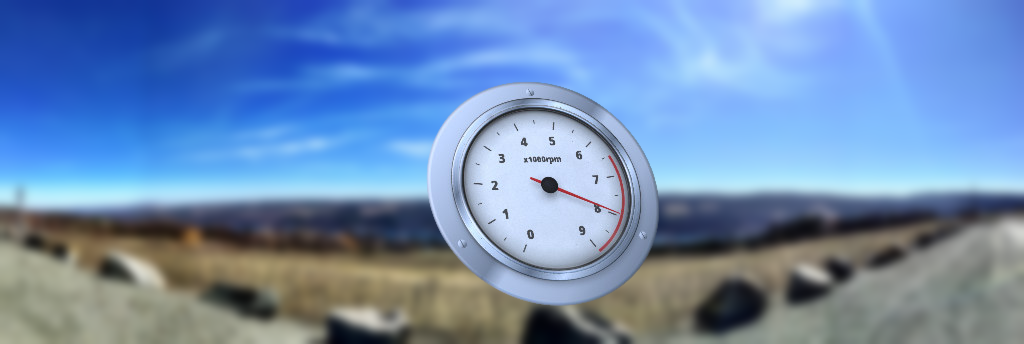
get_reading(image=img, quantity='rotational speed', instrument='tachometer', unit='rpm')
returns 8000 rpm
